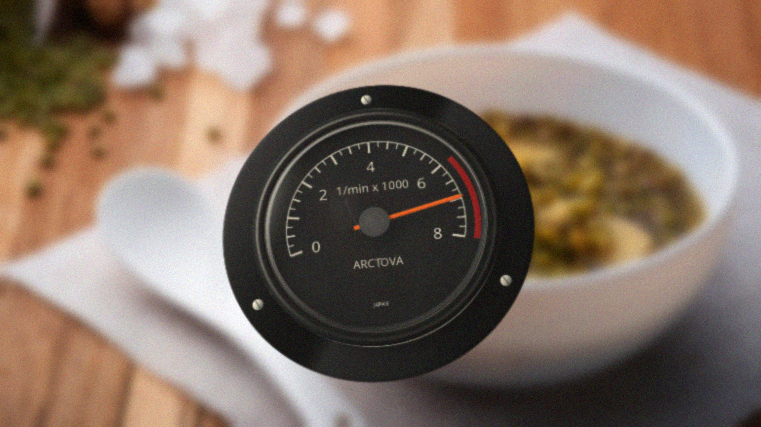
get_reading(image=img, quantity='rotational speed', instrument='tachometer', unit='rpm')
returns 7000 rpm
